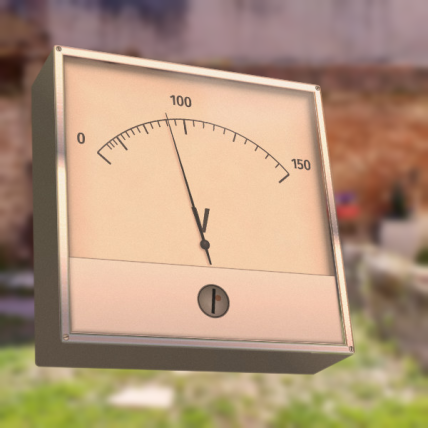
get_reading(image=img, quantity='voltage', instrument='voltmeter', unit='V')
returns 90 V
